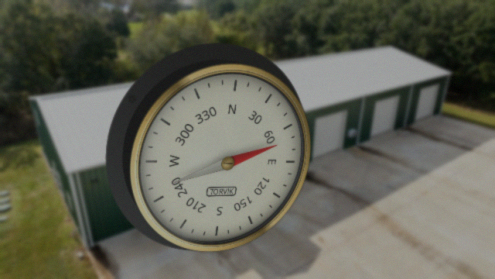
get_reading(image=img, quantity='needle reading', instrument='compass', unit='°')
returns 70 °
